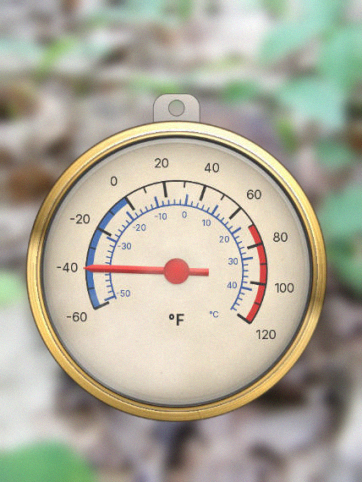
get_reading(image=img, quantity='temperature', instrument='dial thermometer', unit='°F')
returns -40 °F
